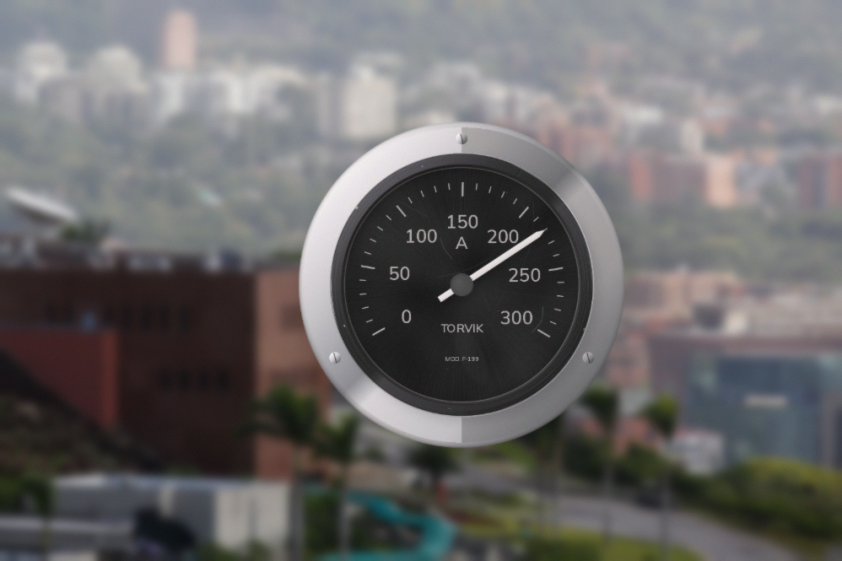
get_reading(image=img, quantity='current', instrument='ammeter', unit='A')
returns 220 A
